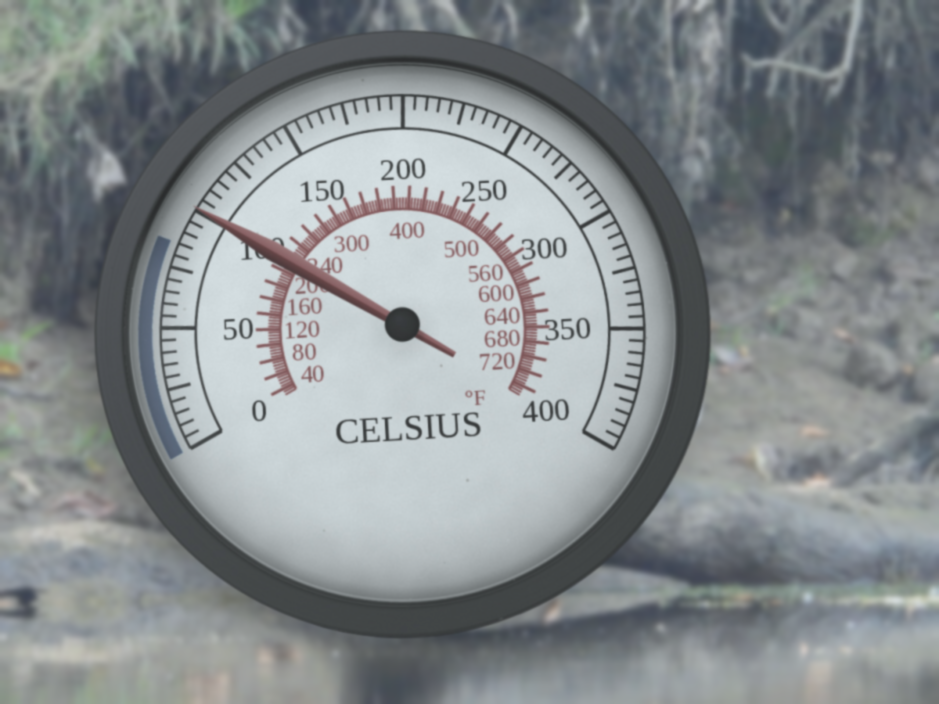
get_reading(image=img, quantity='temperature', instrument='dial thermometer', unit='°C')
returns 100 °C
